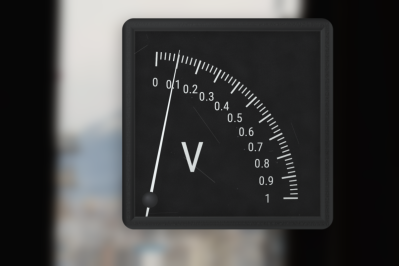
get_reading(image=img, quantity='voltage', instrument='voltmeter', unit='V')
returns 0.1 V
